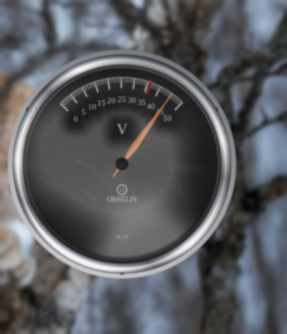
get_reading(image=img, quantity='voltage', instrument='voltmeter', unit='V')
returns 45 V
